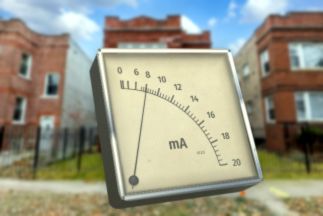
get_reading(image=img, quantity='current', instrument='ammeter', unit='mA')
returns 8 mA
